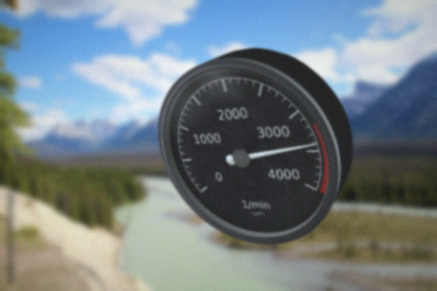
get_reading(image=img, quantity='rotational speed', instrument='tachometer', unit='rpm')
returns 3400 rpm
